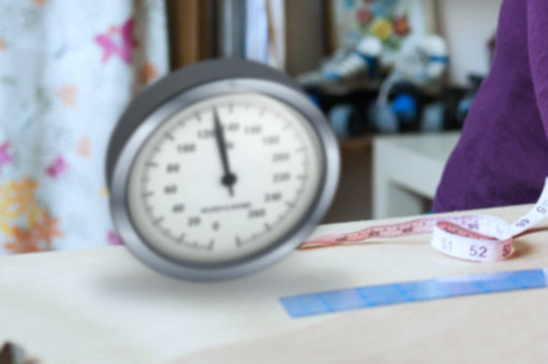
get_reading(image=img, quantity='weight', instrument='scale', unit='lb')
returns 130 lb
